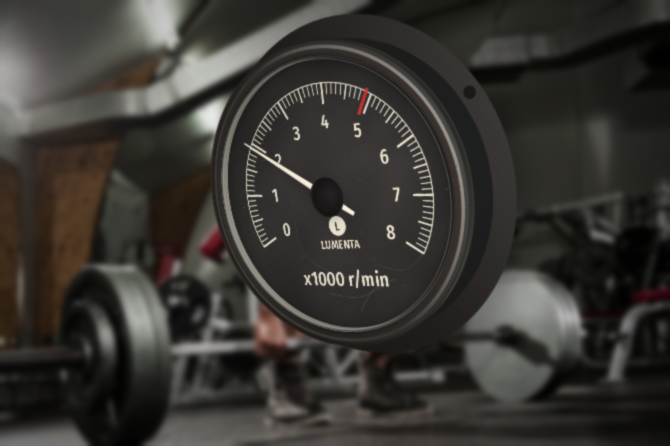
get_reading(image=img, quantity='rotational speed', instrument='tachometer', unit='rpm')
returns 2000 rpm
